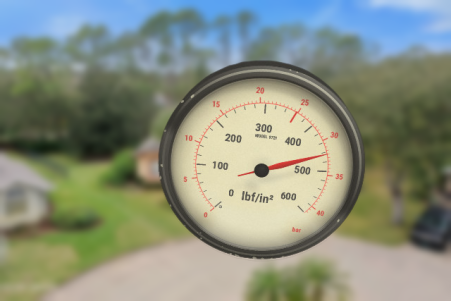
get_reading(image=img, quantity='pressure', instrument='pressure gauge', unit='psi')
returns 460 psi
